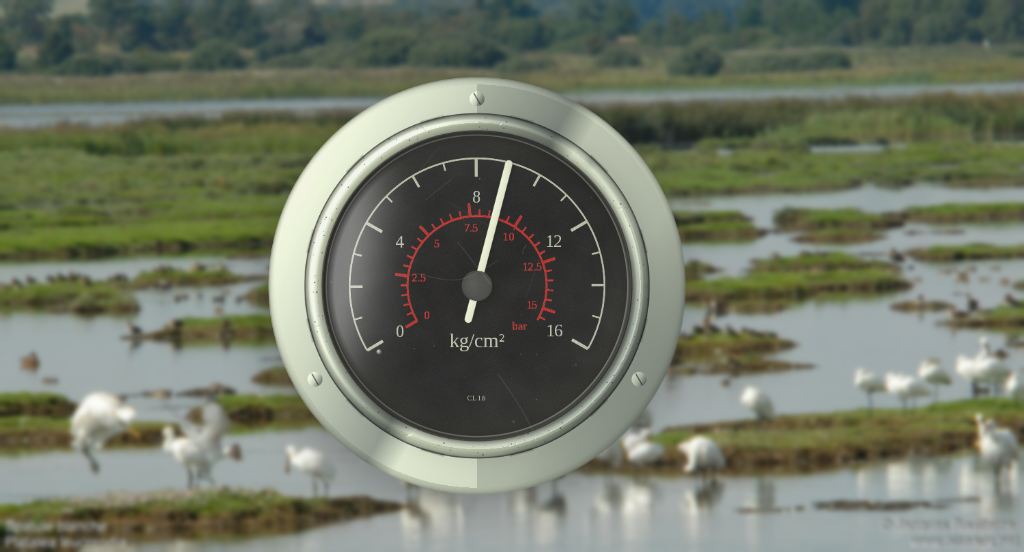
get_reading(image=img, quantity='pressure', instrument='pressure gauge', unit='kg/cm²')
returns 9 kg/cm²
